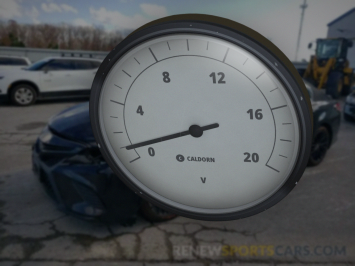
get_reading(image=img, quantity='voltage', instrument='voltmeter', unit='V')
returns 1 V
